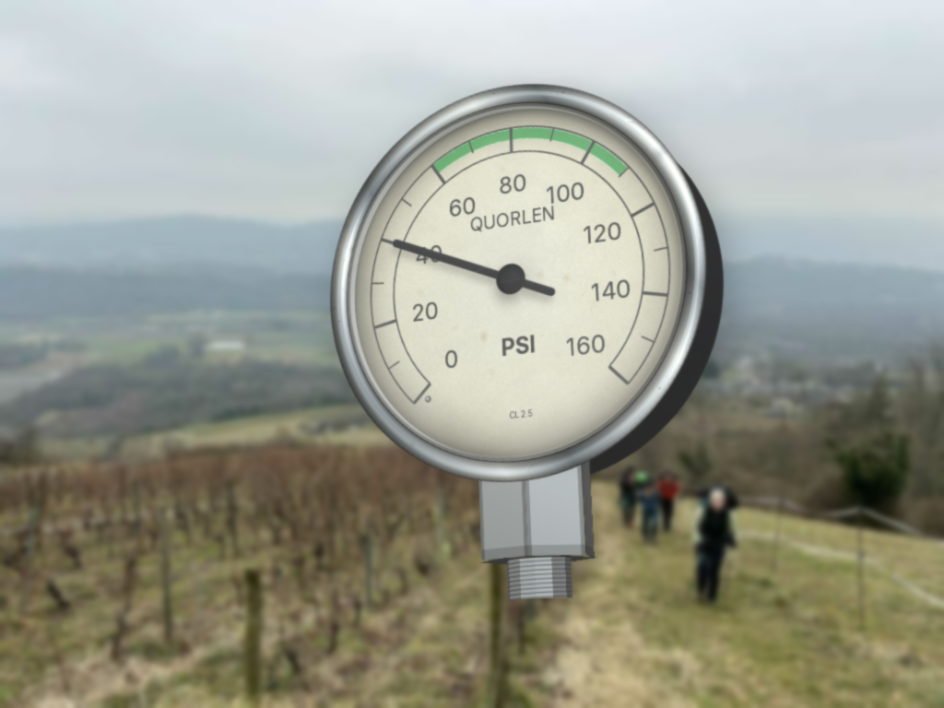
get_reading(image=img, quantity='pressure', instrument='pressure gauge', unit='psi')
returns 40 psi
